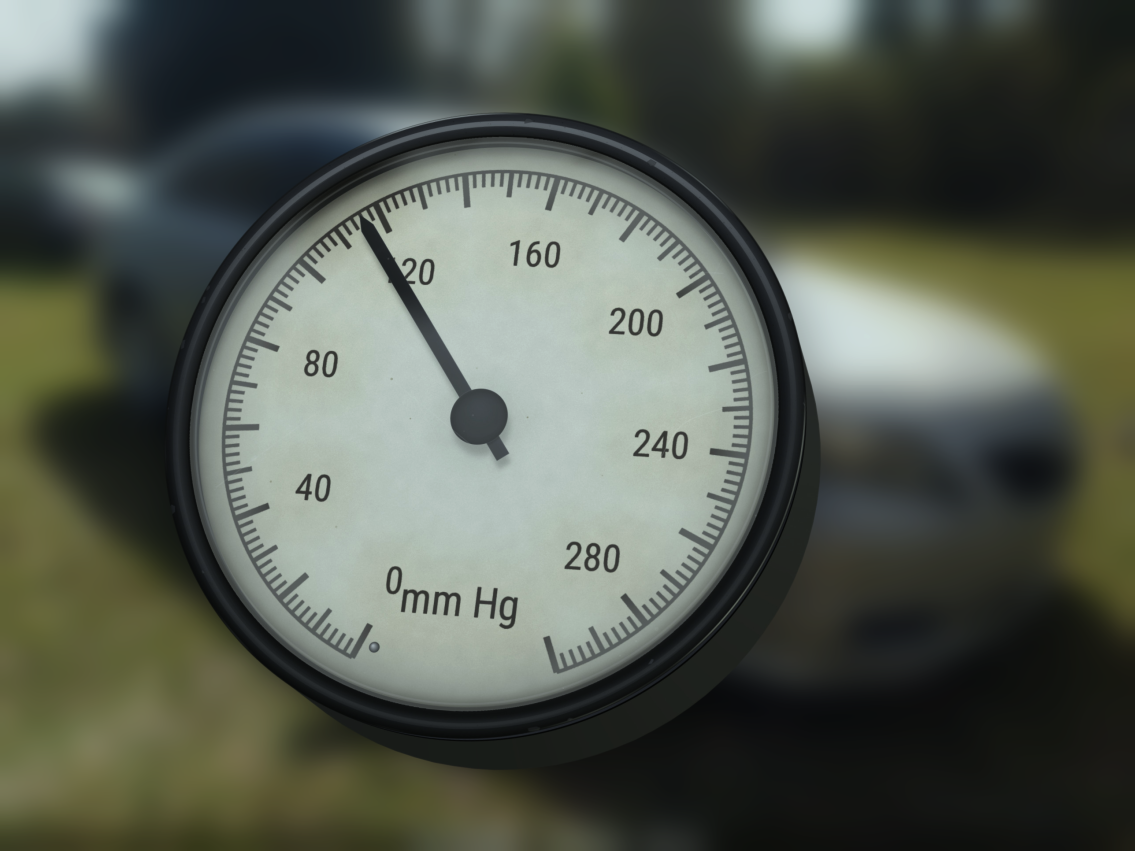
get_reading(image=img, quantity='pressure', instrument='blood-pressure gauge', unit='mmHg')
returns 116 mmHg
